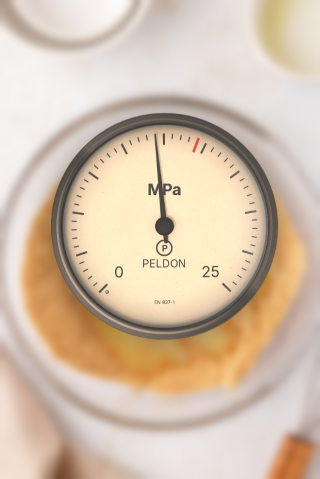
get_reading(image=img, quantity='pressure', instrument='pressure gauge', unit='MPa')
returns 12 MPa
